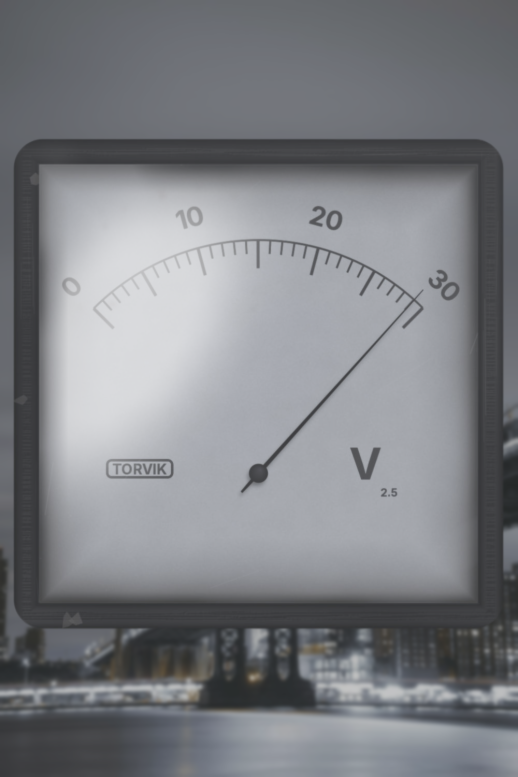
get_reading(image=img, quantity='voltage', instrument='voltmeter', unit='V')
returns 29 V
